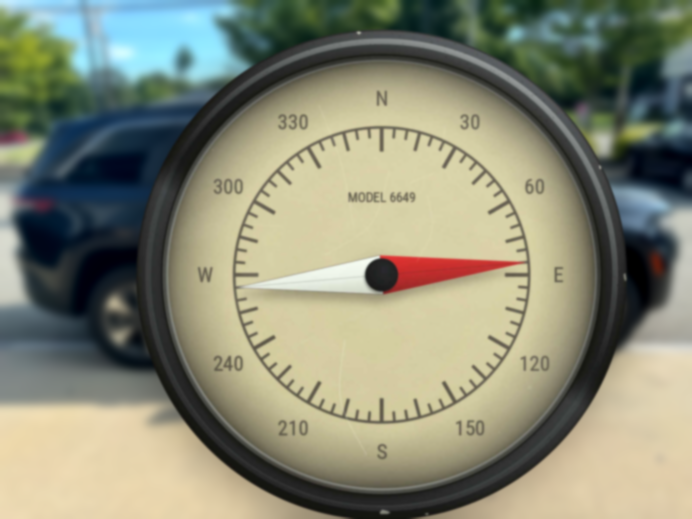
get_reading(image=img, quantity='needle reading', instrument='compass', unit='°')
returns 85 °
